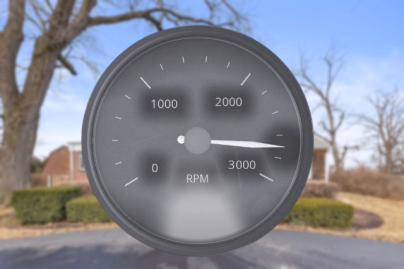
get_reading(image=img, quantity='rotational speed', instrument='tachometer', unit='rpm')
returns 2700 rpm
